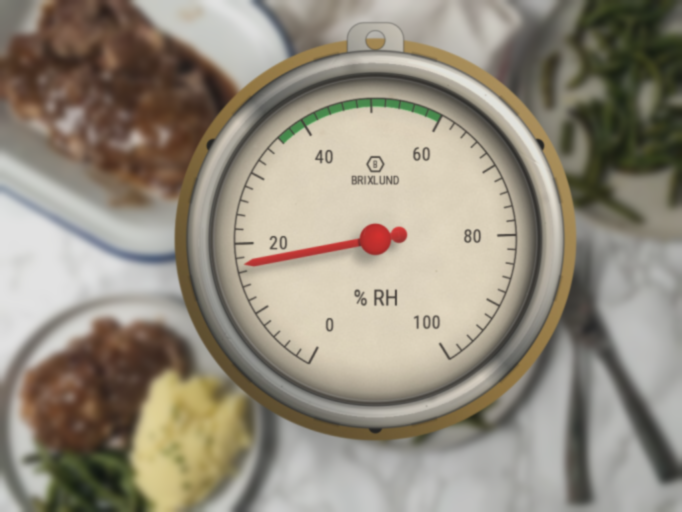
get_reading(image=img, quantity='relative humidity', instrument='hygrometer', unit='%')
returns 17 %
